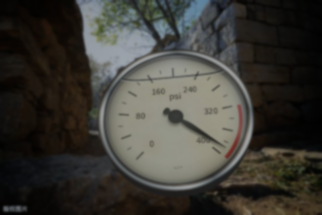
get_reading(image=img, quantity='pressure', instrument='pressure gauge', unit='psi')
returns 390 psi
